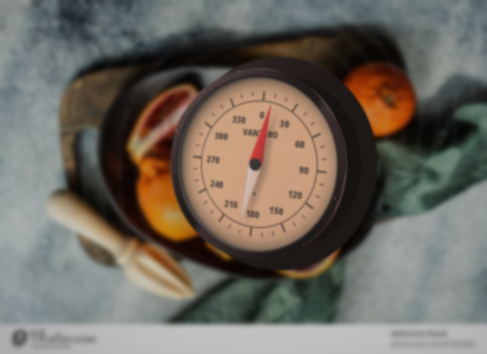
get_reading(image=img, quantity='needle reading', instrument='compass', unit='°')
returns 10 °
